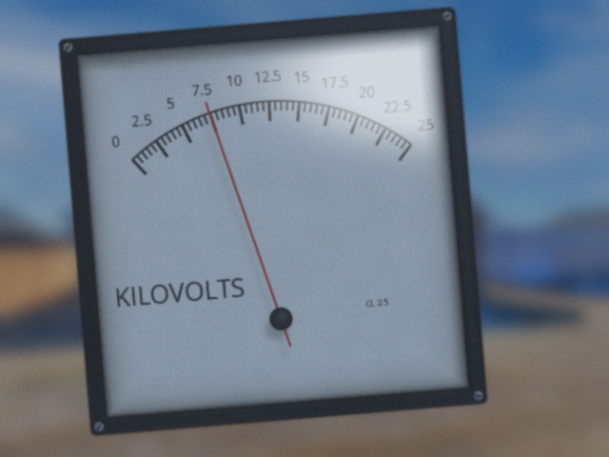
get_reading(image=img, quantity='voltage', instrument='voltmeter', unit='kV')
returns 7.5 kV
